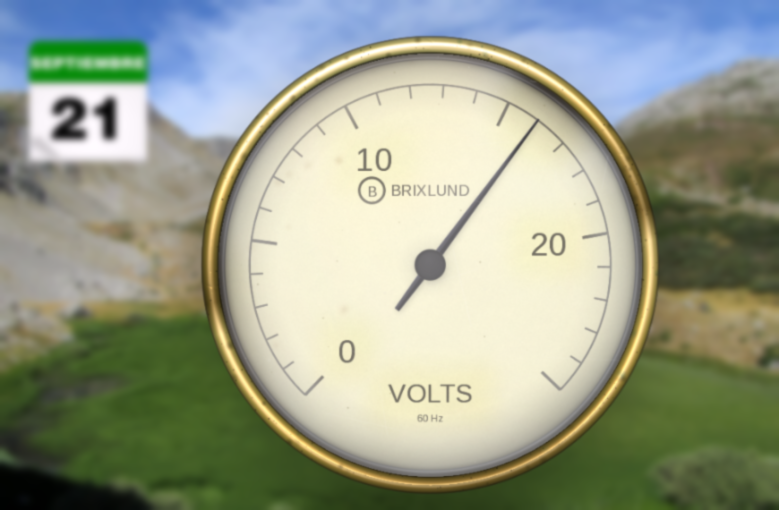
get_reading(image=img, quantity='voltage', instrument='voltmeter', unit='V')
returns 16 V
